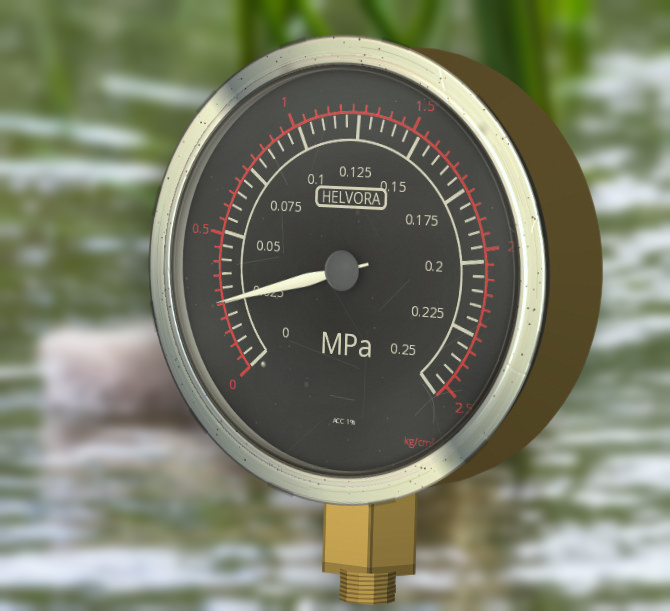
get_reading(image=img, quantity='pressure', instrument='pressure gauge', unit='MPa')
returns 0.025 MPa
